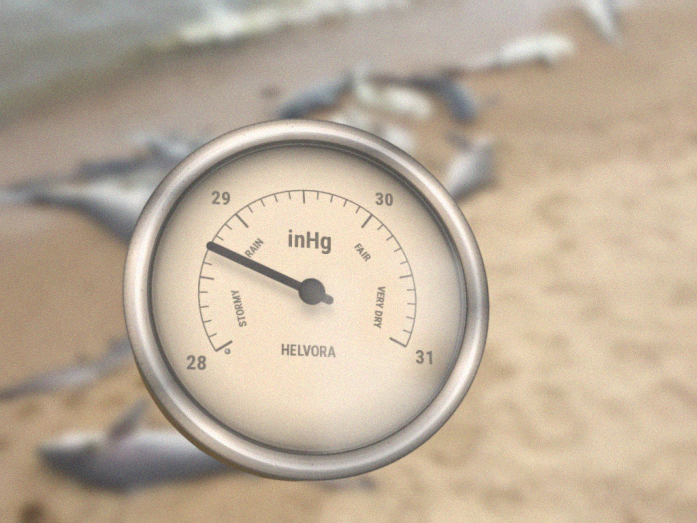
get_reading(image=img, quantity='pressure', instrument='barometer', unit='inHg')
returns 28.7 inHg
